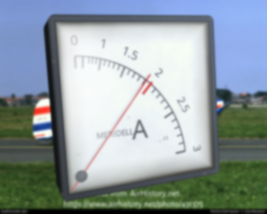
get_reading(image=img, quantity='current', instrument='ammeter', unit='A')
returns 1.9 A
